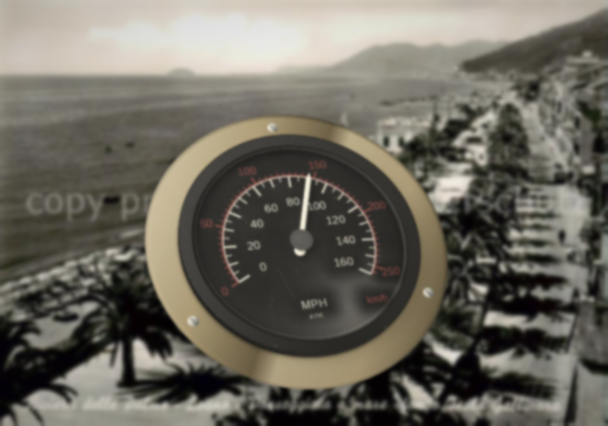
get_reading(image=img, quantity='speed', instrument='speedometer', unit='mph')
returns 90 mph
